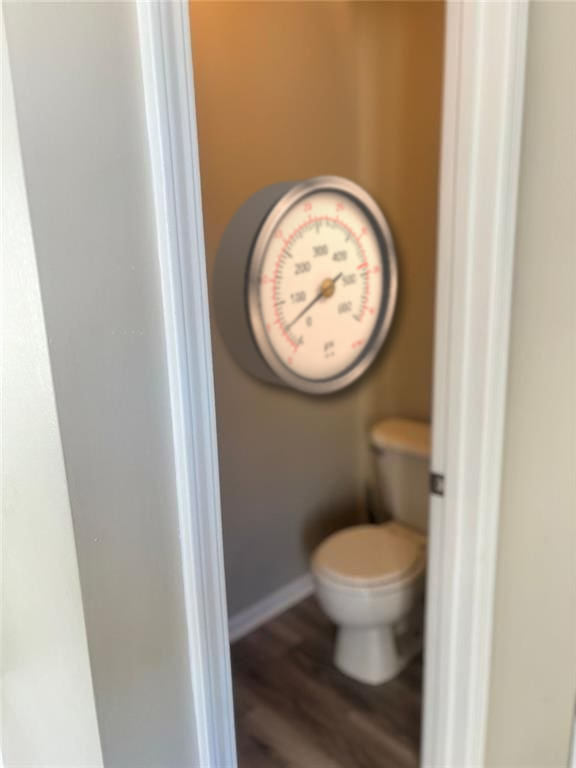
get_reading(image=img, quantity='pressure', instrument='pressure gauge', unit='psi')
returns 50 psi
